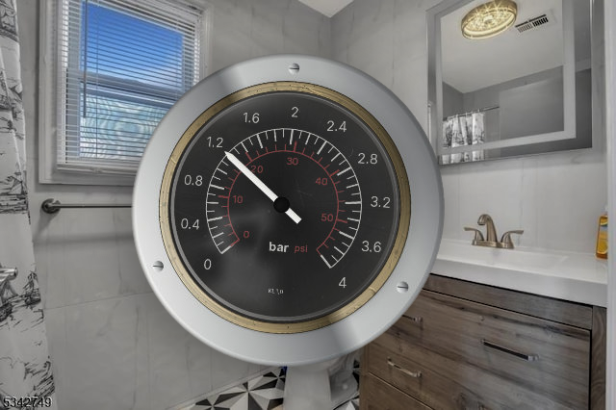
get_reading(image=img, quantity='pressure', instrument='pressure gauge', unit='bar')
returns 1.2 bar
